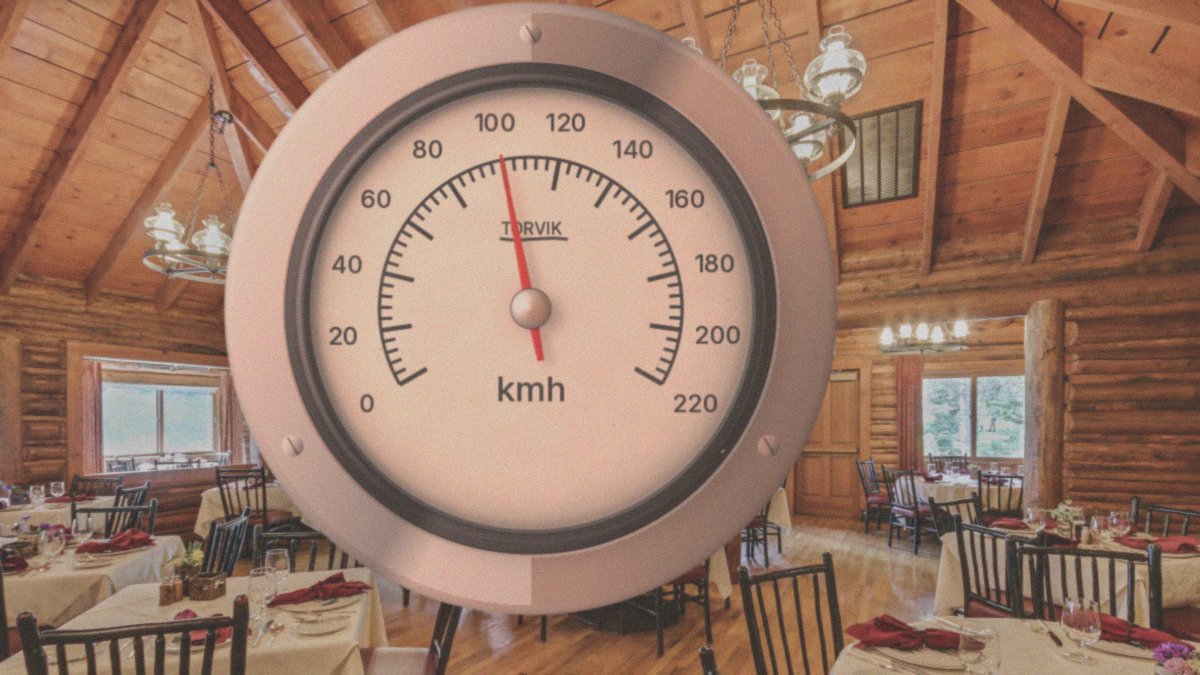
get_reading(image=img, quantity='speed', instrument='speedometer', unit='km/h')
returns 100 km/h
